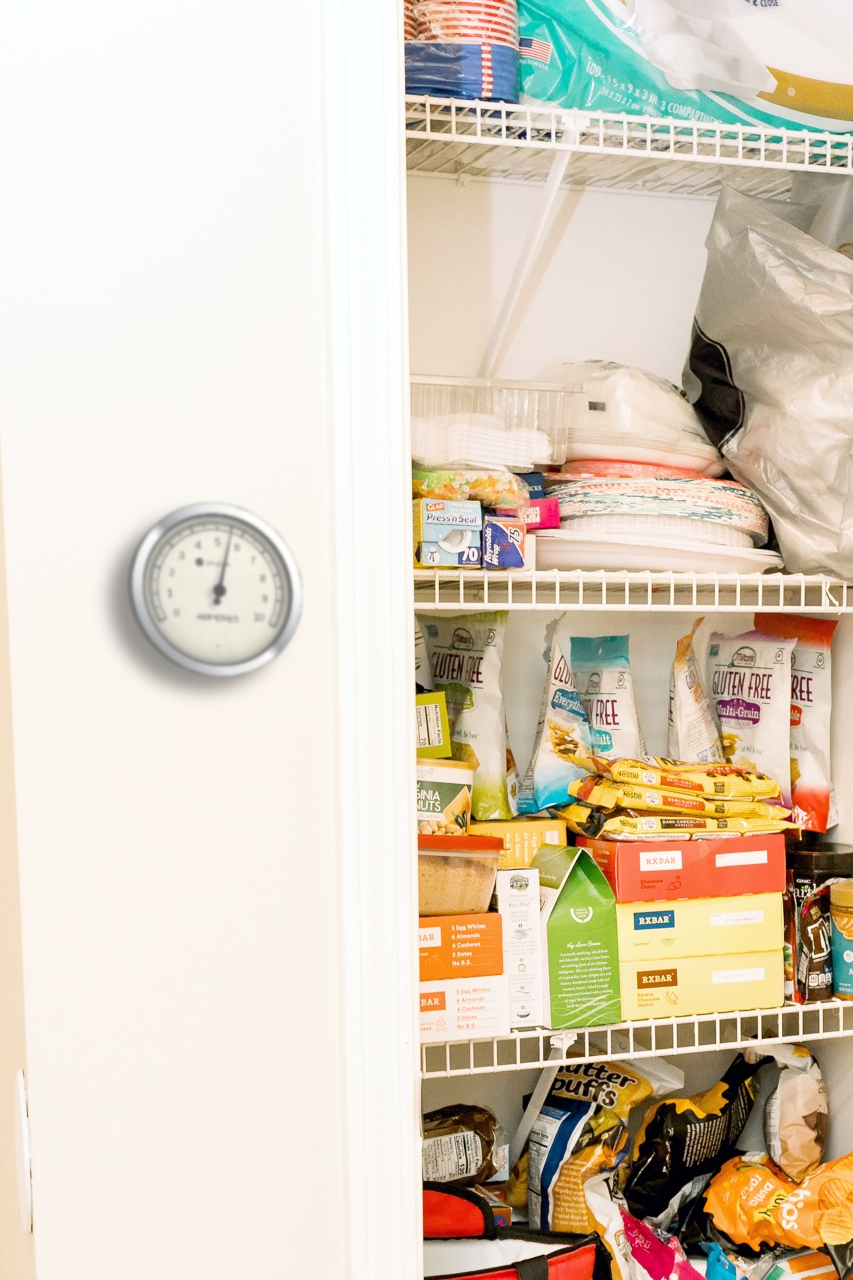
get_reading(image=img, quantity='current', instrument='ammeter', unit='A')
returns 5.5 A
